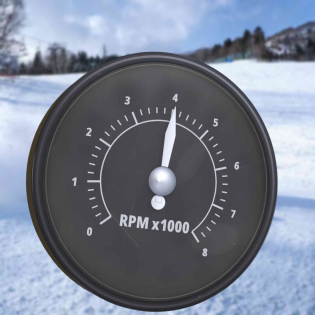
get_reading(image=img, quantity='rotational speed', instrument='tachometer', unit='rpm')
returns 4000 rpm
